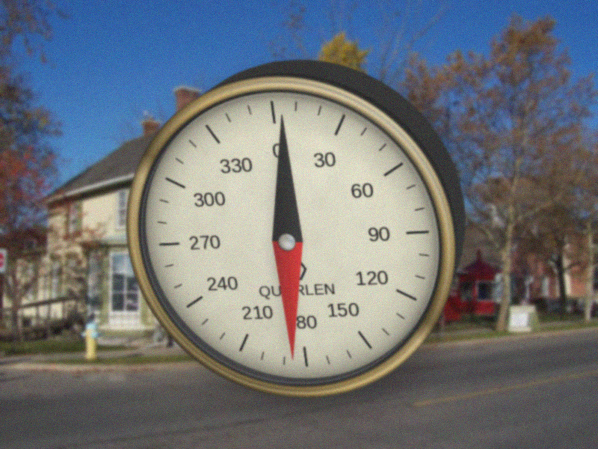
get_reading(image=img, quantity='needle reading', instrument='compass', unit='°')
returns 185 °
